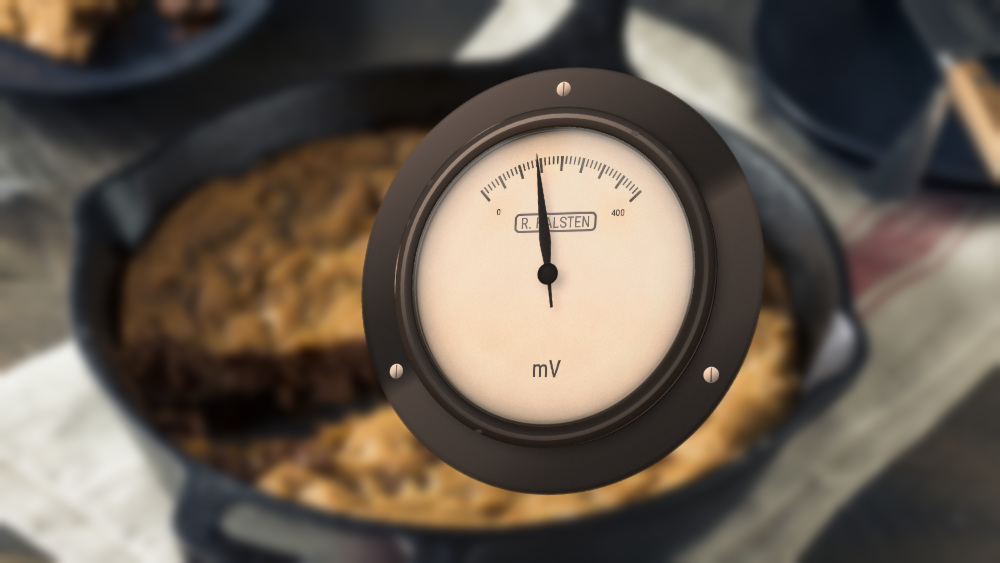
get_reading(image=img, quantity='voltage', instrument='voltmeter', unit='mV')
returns 150 mV
